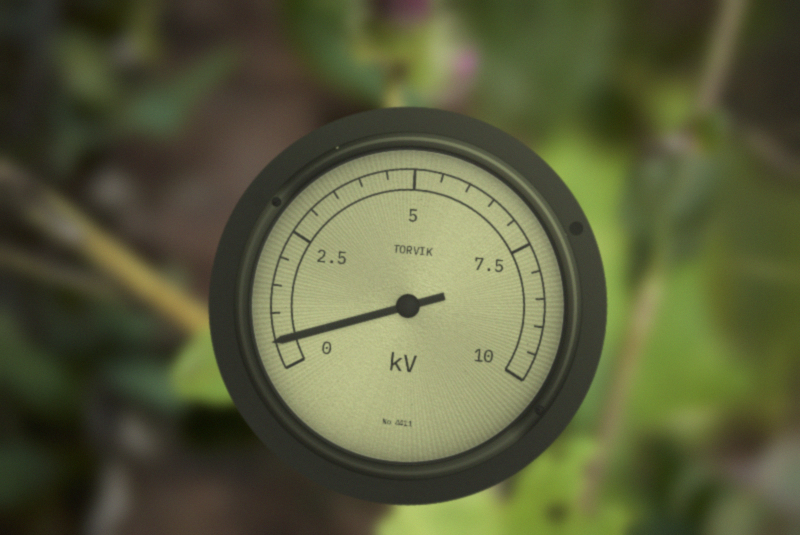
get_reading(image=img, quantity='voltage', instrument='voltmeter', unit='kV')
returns 0.5 kV
